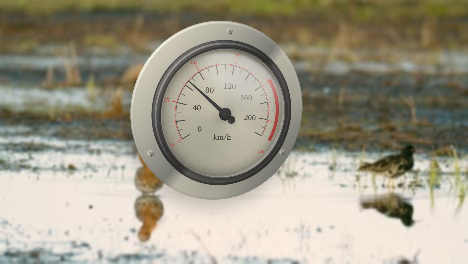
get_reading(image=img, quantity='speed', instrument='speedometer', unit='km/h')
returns 65 km/h
